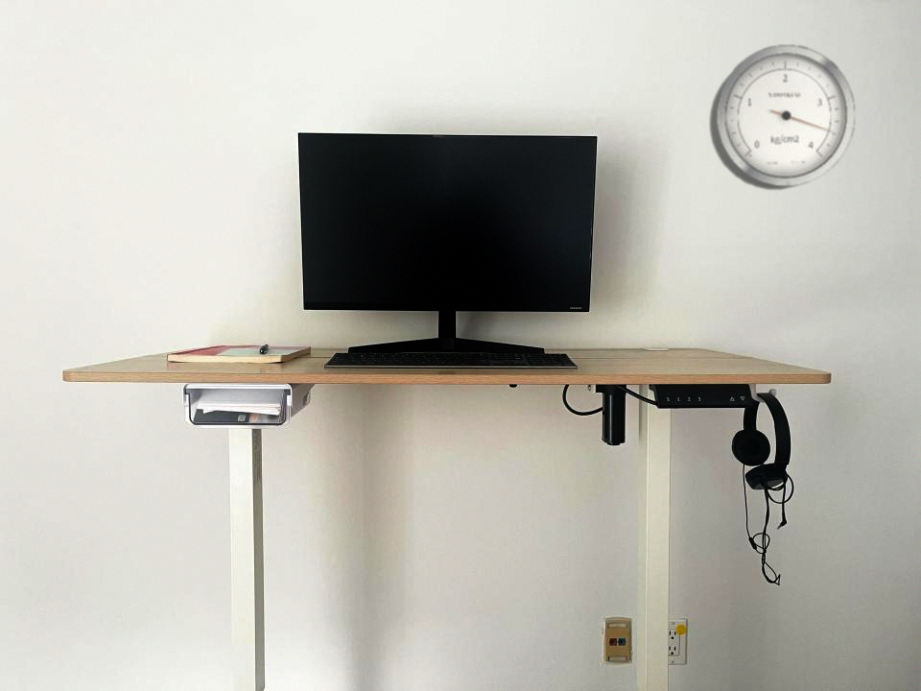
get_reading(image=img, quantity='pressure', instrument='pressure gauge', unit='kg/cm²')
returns 3.6 kg/cm²
